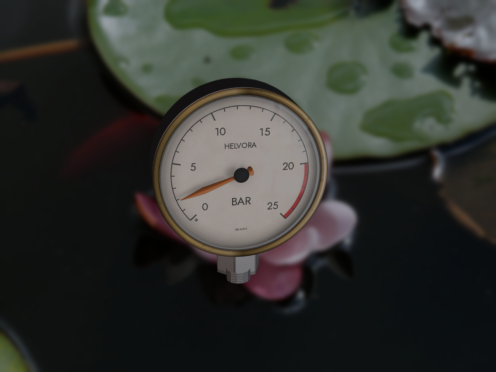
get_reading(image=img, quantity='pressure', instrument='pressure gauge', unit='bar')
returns 2 bar
